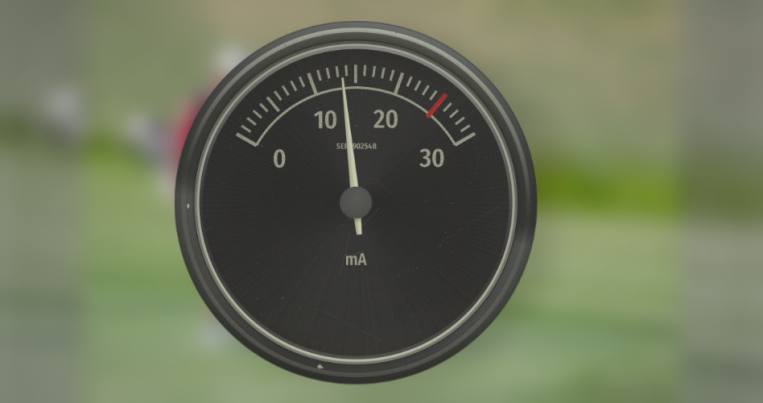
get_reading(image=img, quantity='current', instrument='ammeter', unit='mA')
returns 13.5 mA
